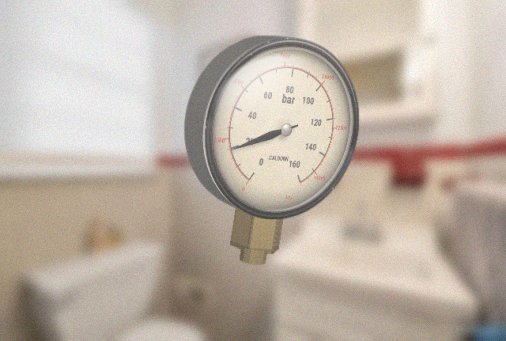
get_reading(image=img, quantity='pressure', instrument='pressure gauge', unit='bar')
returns 20 bar
